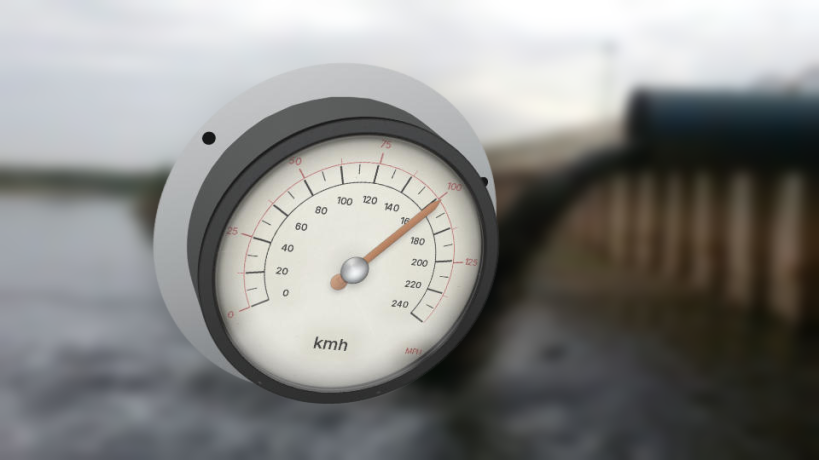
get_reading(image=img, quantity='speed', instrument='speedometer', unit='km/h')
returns 160 km/h
